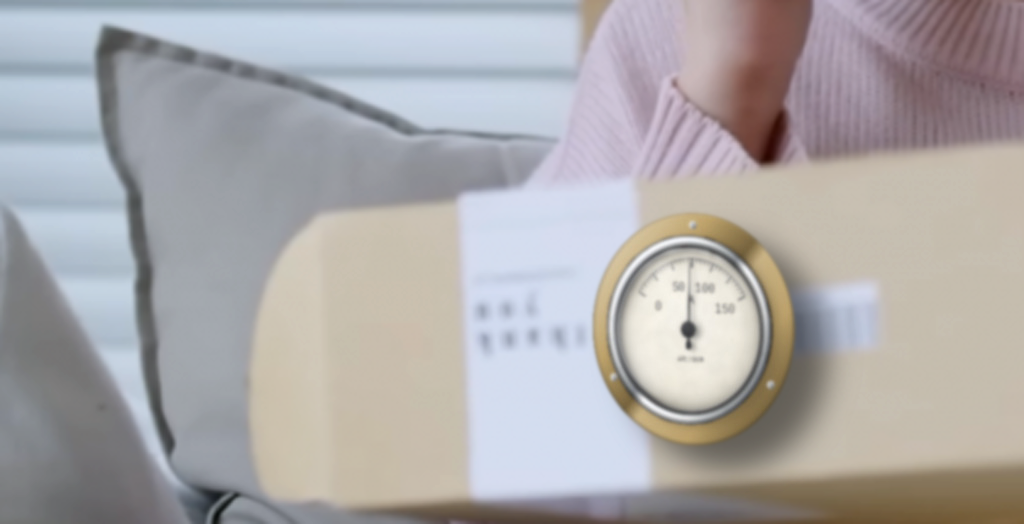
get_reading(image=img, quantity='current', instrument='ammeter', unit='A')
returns 75 A
